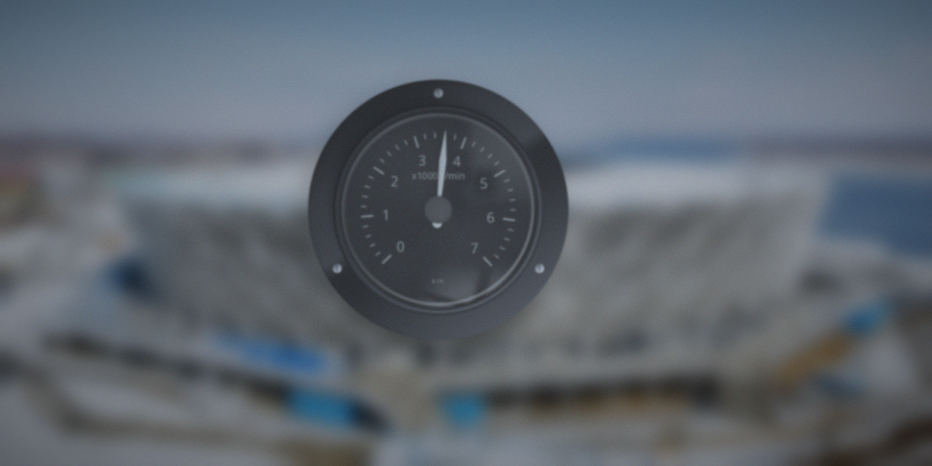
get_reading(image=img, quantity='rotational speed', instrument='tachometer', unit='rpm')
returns 3600 rpm
